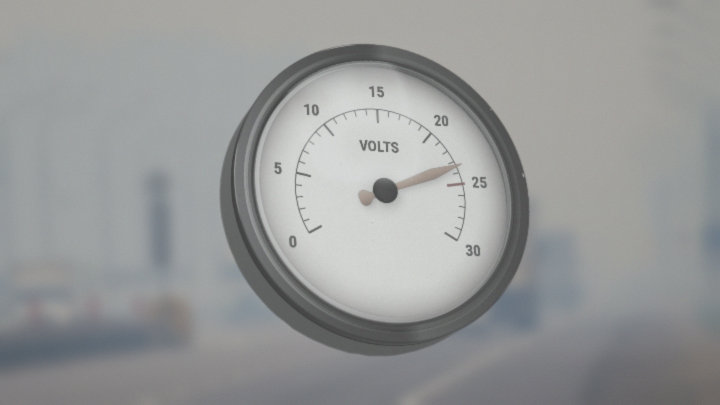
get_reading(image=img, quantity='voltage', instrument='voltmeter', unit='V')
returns 23.5 V
